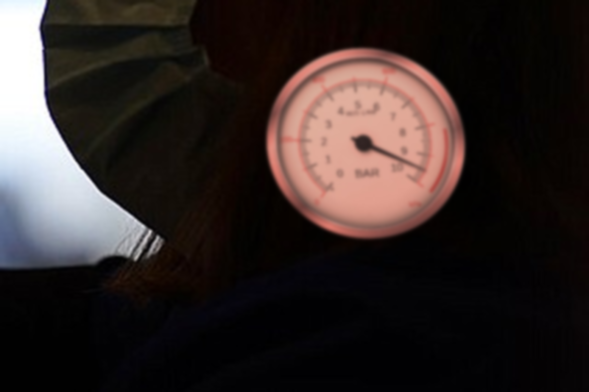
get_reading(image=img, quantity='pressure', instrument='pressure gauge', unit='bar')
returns 9.5 bar
